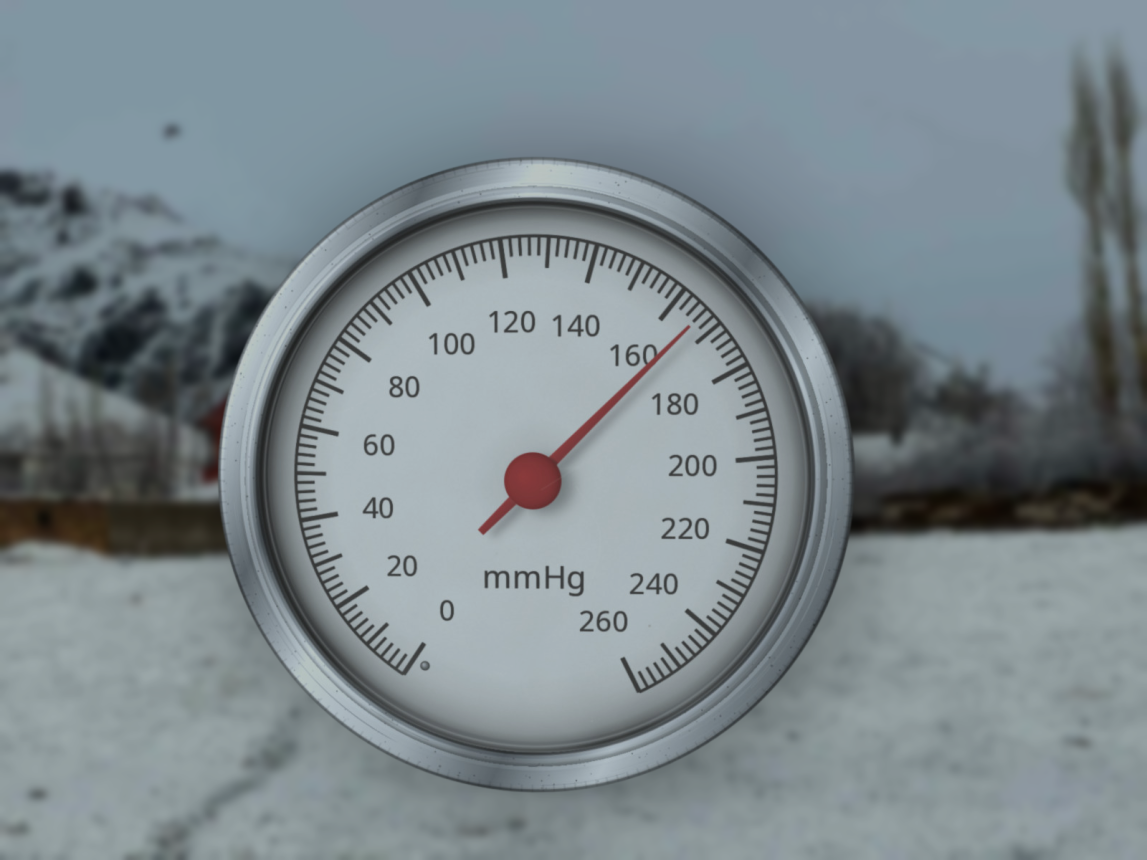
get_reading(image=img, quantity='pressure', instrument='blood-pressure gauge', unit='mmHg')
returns 166 mmHg
